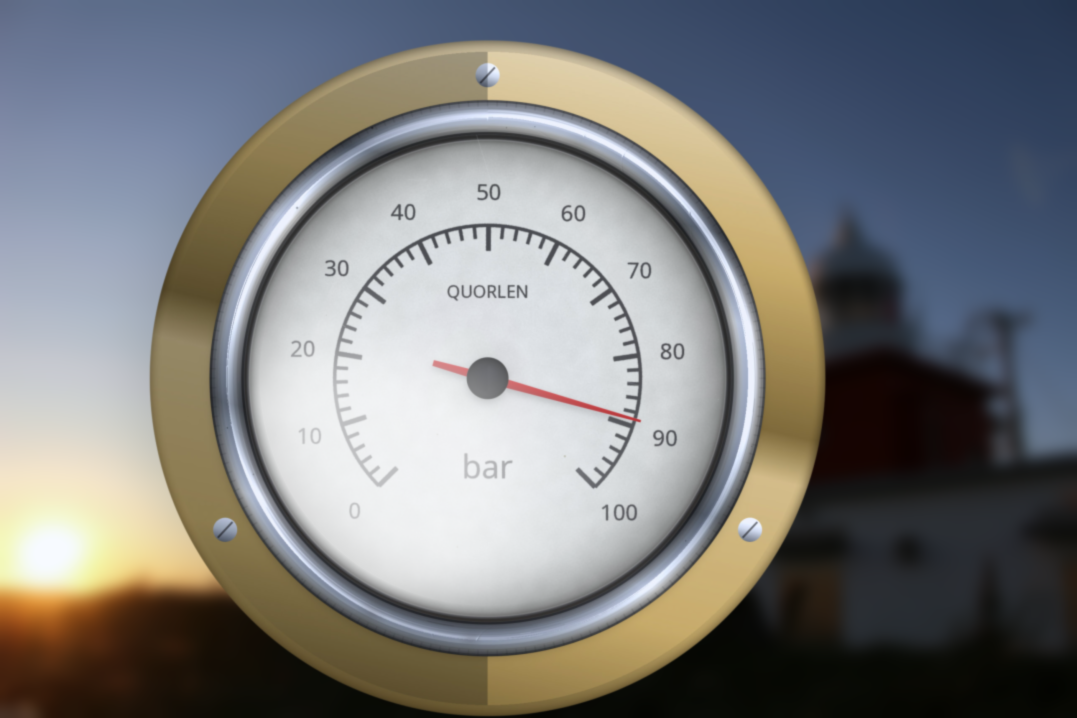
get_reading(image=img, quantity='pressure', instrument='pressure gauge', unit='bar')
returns 89 bar
